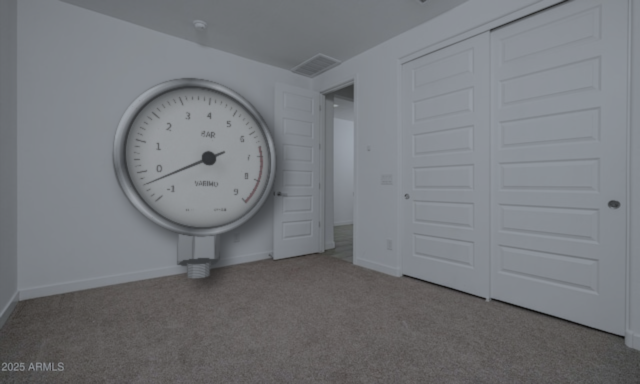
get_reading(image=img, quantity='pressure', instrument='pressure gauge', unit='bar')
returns -0.4 bar
